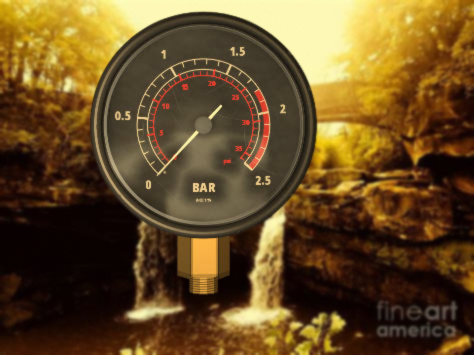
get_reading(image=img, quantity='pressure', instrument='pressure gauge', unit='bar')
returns 0 bar
